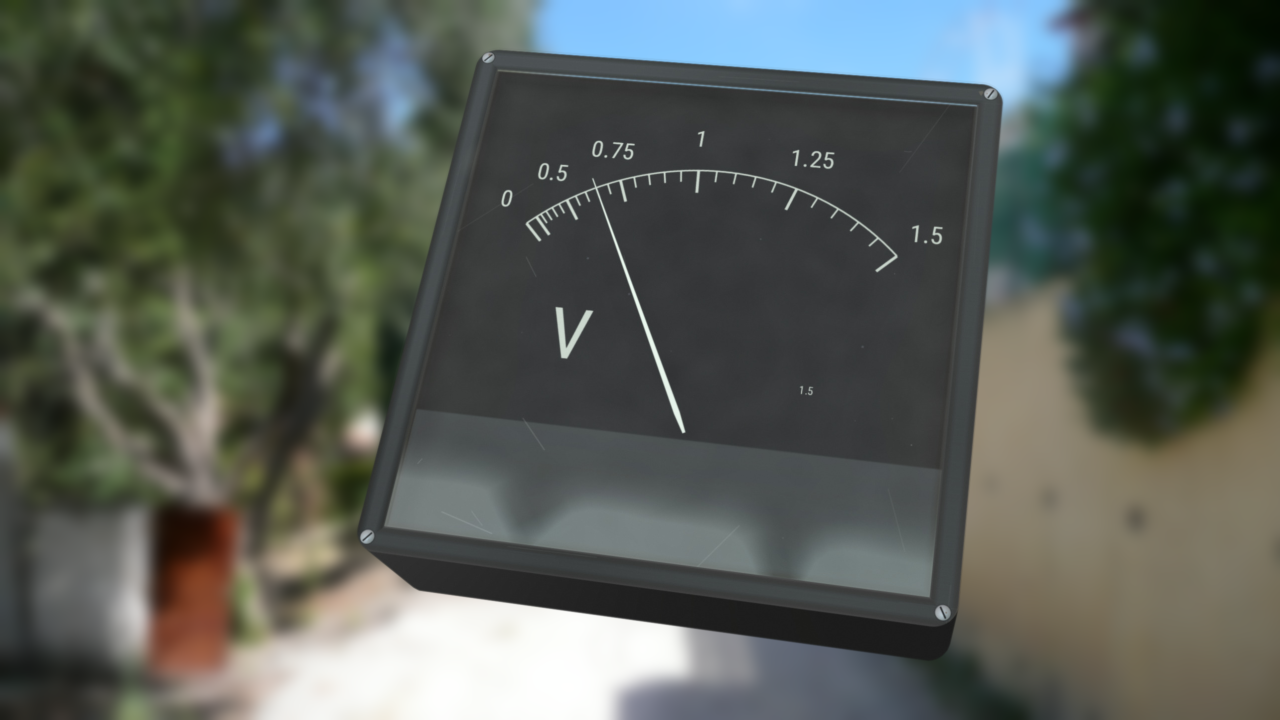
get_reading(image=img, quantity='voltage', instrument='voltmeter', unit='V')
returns 0.65 V
